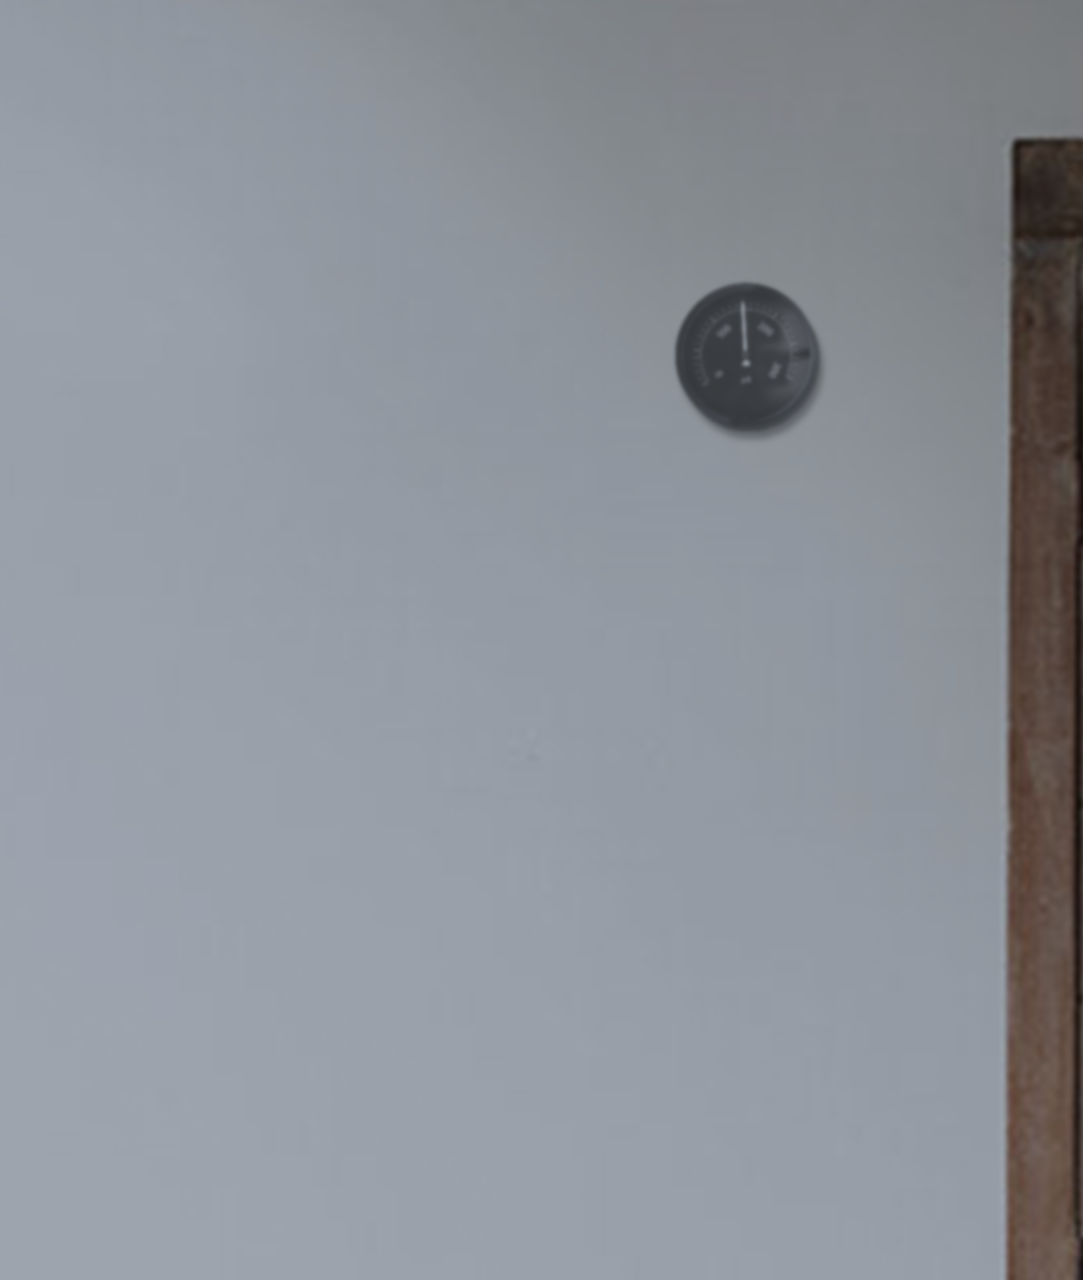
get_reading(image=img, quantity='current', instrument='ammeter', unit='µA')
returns 150 µA
